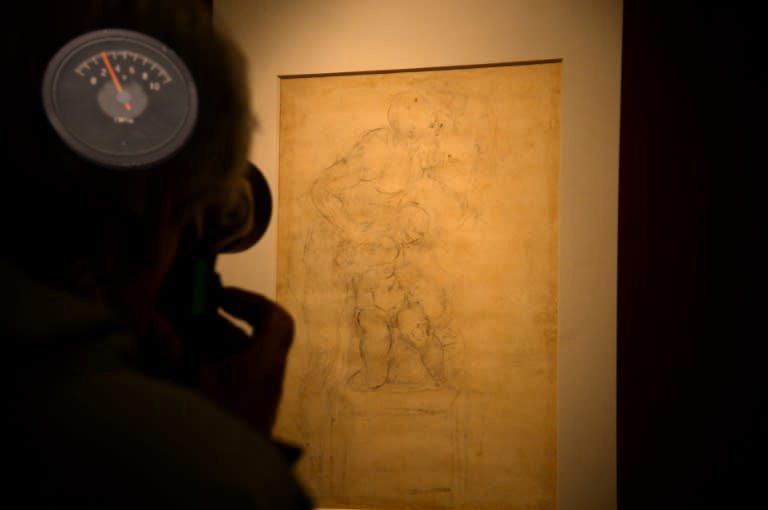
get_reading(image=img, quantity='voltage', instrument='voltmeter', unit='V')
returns 3 V
